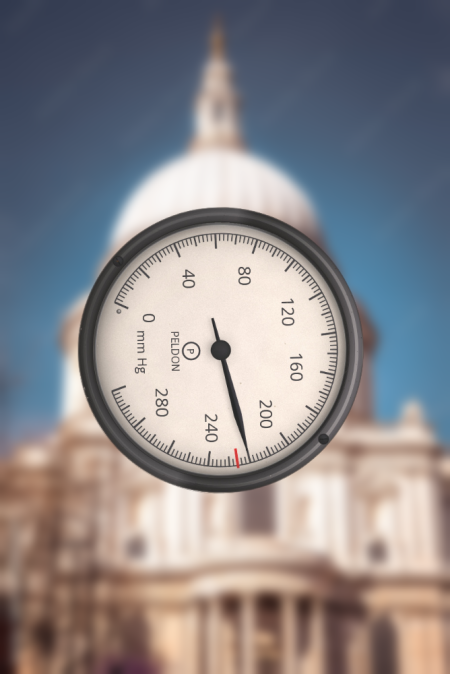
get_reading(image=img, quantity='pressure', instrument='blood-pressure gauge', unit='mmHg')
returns 220 mmHg
